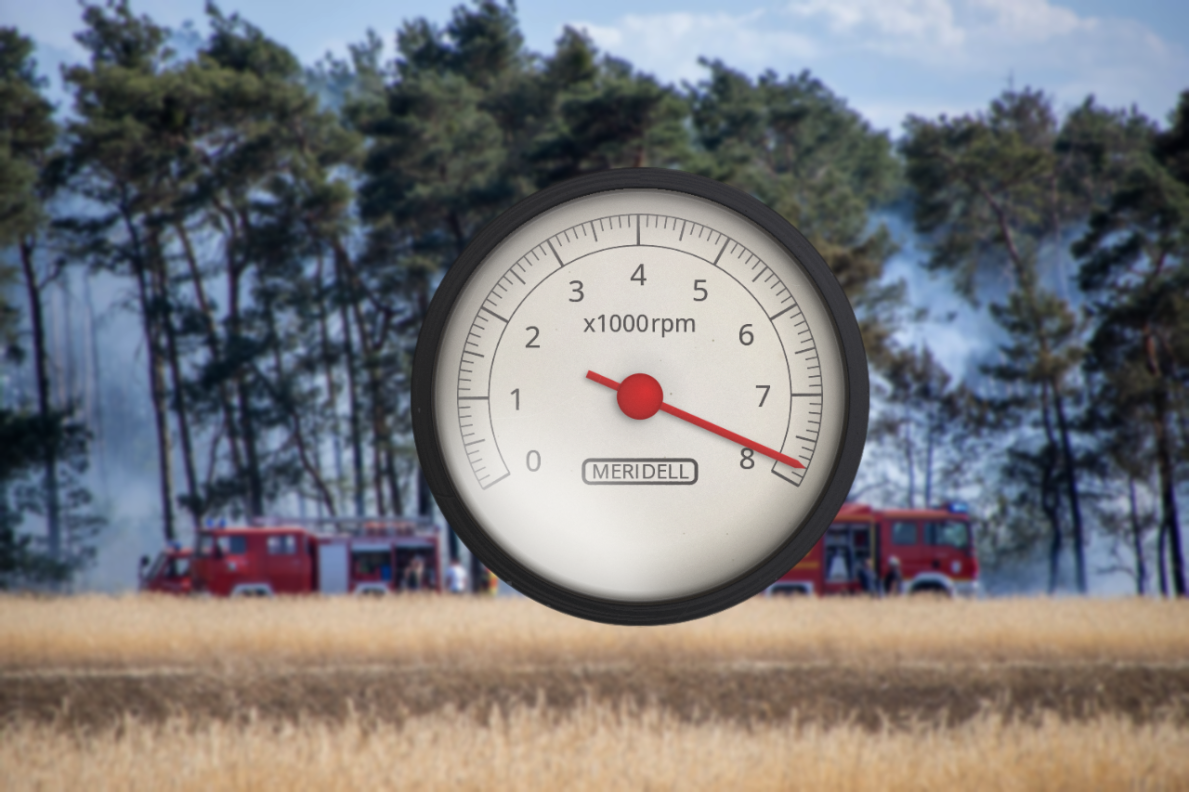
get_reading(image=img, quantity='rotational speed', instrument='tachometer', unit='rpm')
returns 7800 rpm
